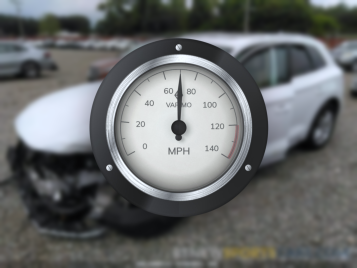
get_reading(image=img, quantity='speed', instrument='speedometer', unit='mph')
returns 70 mph
